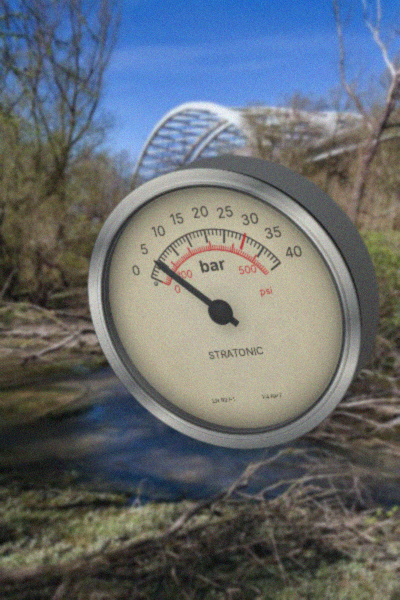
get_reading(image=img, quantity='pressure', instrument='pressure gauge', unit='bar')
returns 5 bar
